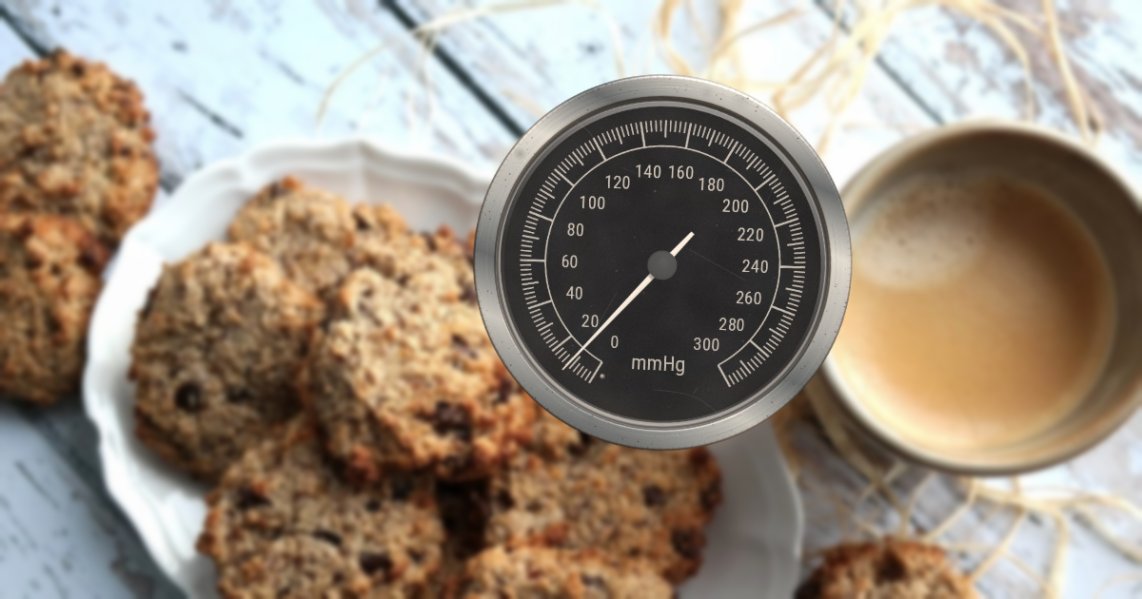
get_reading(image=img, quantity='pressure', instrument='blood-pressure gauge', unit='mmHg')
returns 12 mmHg
